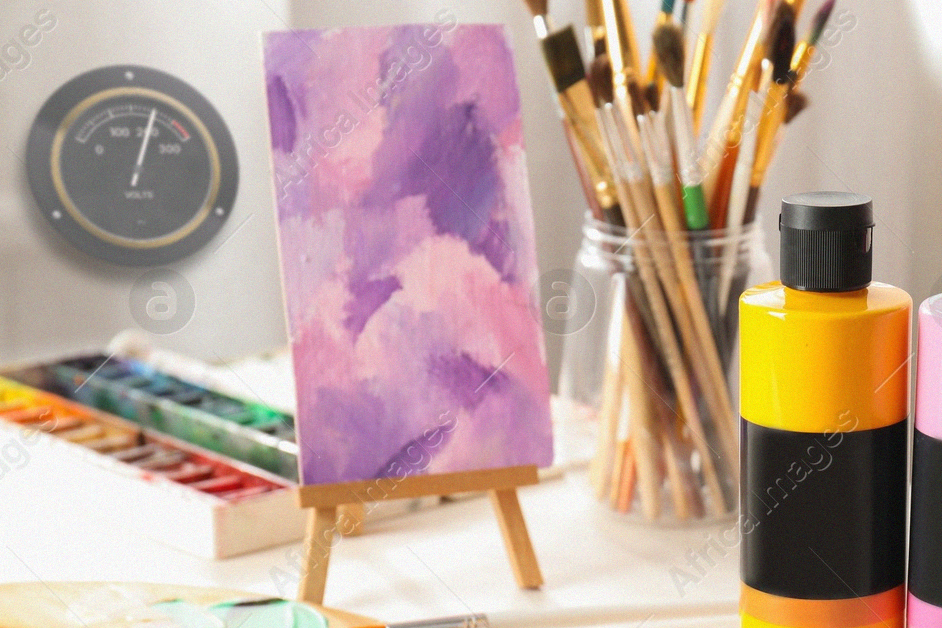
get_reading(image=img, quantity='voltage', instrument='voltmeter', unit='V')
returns 200 V
